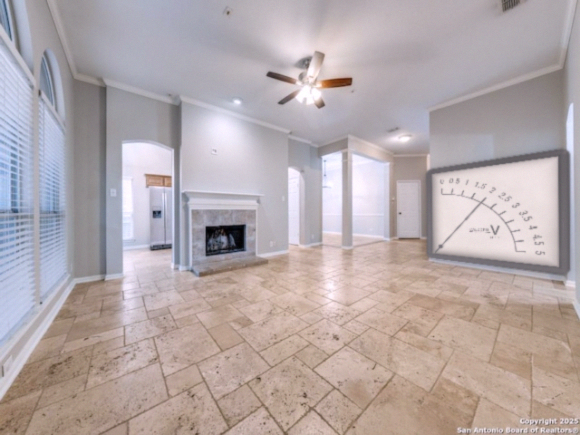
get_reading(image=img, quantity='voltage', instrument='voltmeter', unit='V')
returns 2 V
